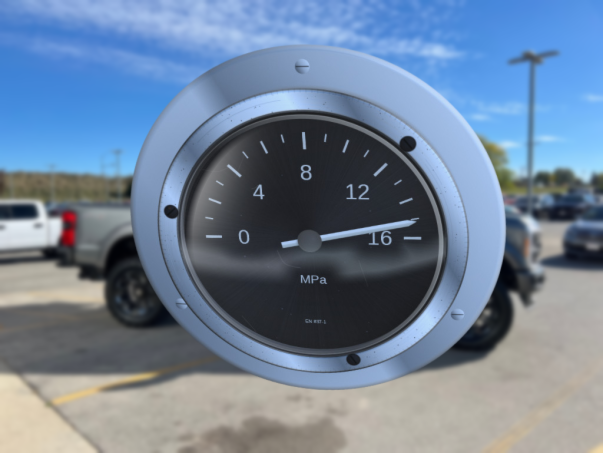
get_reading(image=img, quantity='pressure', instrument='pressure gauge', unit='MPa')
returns 15 MPa
